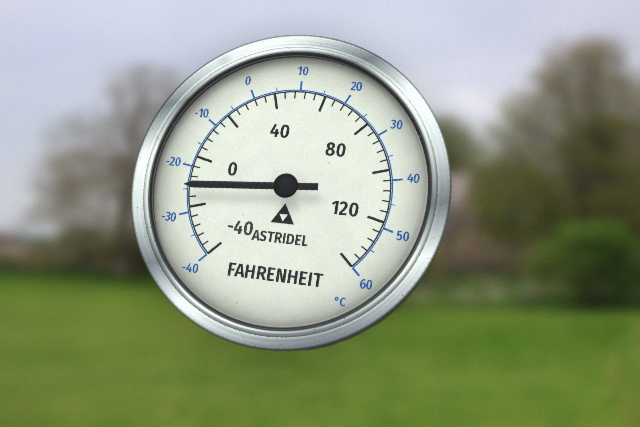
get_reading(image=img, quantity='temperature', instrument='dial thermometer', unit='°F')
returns -12 °F
